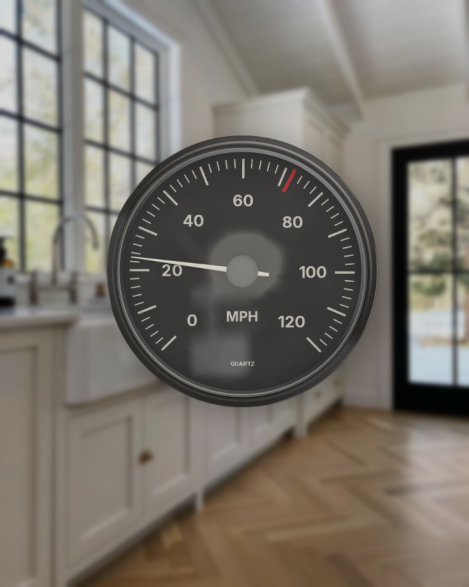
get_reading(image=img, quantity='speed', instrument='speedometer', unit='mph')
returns 23 mph
